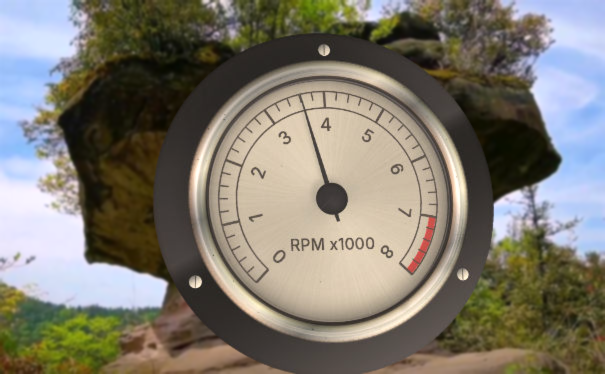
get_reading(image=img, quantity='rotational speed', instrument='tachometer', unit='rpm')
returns 3600 rpm
